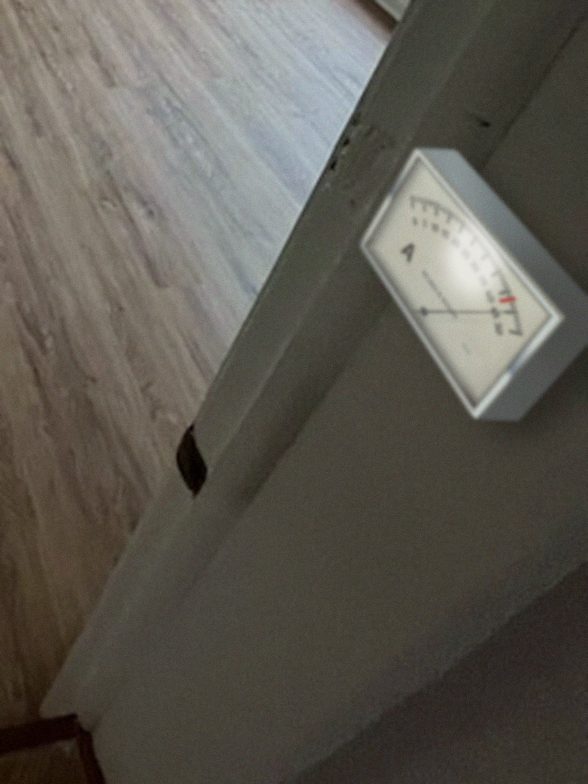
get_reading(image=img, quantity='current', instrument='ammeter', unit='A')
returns 45 A
